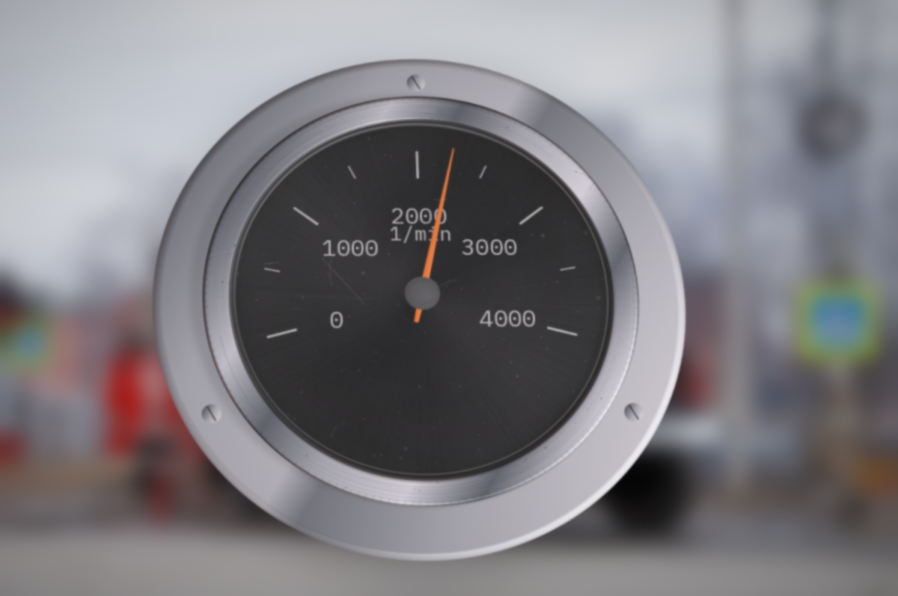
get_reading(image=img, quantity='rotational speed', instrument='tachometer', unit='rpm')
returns 2250 rpm
